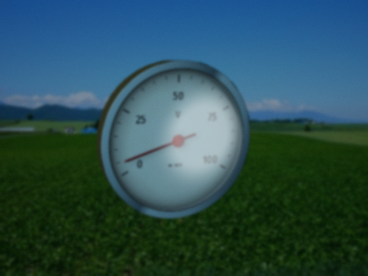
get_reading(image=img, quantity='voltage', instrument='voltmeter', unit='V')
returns 5 V
